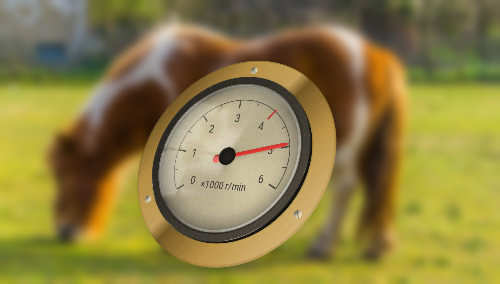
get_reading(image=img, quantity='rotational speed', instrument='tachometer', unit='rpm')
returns 5000 rpm
